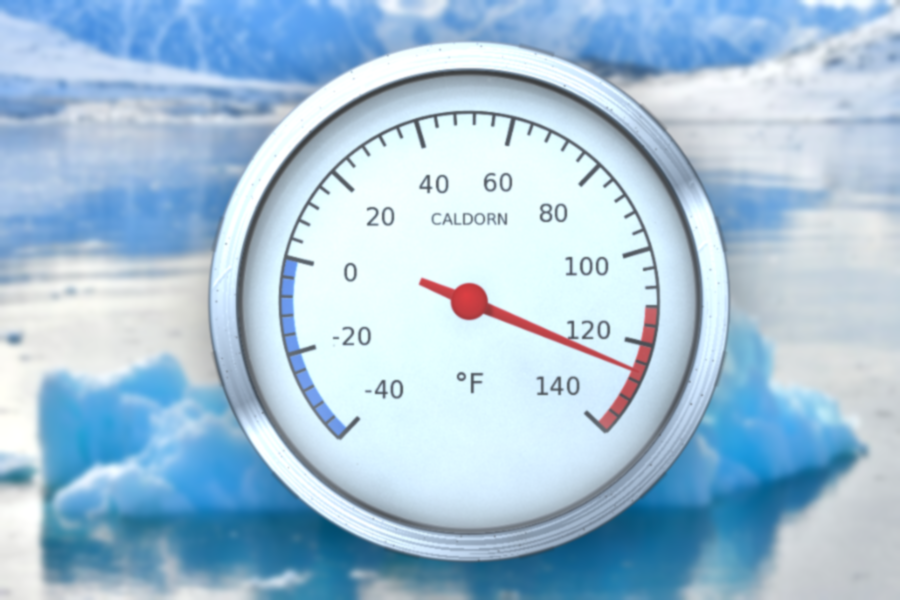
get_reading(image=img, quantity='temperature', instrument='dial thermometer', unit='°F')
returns 126 °F
